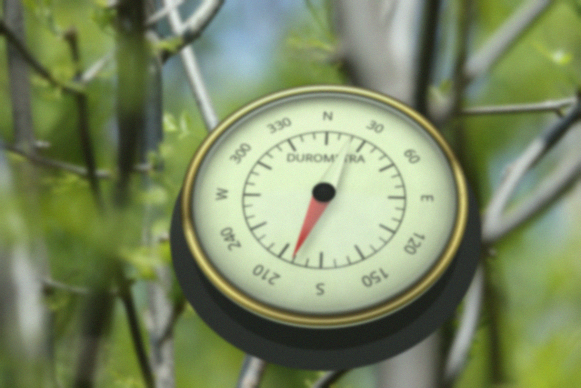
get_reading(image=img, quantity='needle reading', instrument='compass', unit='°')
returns 200 °
